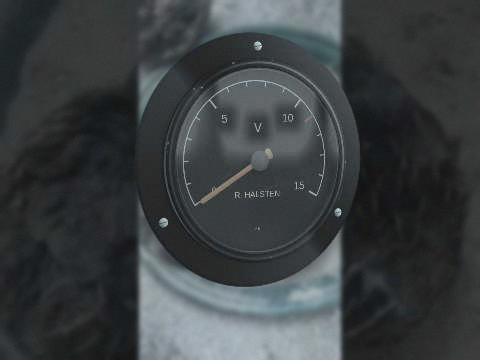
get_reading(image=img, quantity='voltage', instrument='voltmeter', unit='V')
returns 0 V
